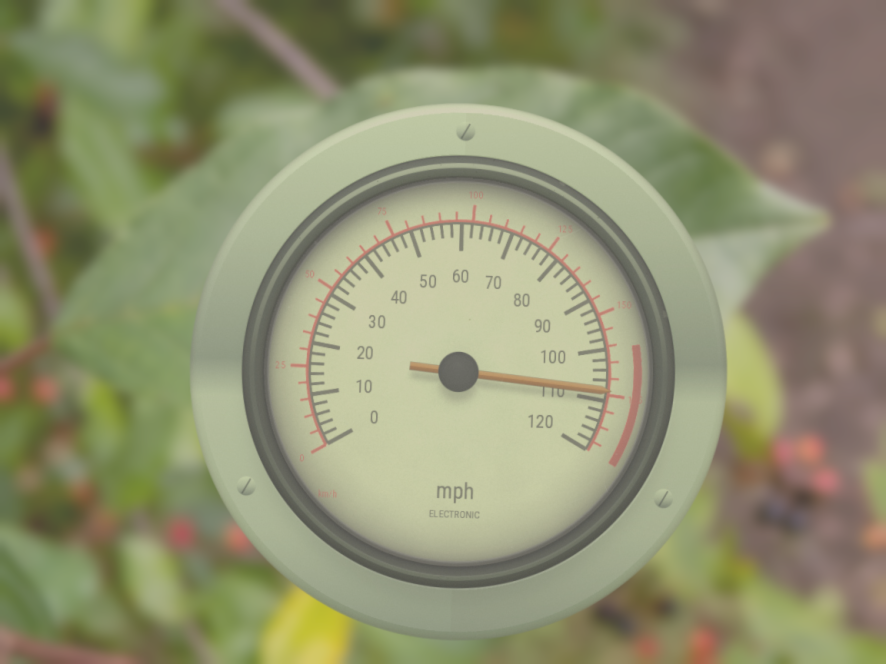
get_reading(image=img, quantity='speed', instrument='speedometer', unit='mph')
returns 108 mph
